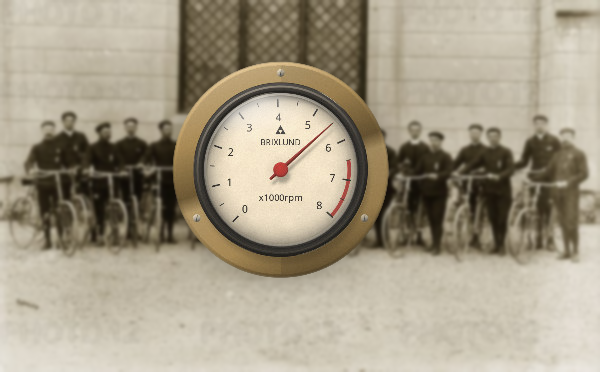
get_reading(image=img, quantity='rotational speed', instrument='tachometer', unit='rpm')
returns 5500 rpm
